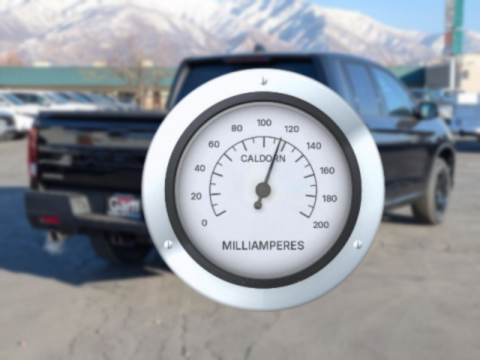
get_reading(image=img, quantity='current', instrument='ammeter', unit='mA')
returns 115 mA
